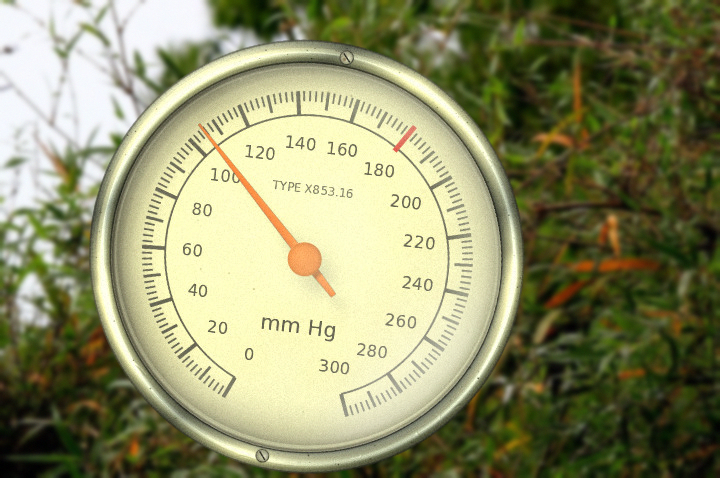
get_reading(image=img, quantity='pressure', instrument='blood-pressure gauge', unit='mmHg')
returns 106 mmHg
